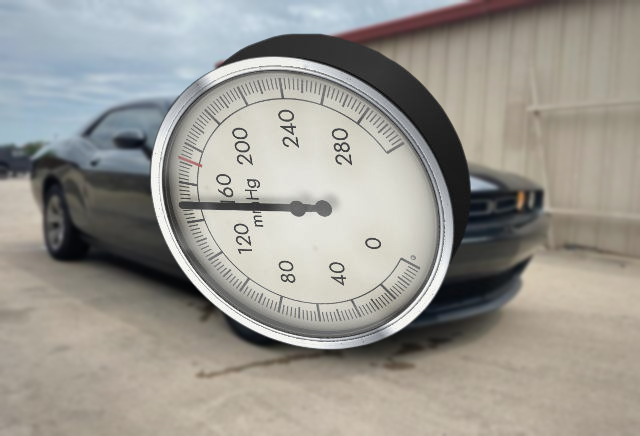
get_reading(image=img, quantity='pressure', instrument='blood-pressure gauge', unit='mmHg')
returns 150 mmHg
